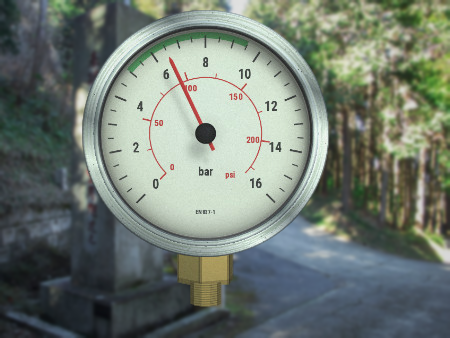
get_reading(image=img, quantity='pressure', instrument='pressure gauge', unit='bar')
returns 6.5 bar
